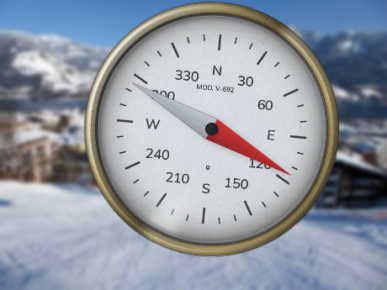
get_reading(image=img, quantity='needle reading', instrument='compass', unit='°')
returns 115 °
